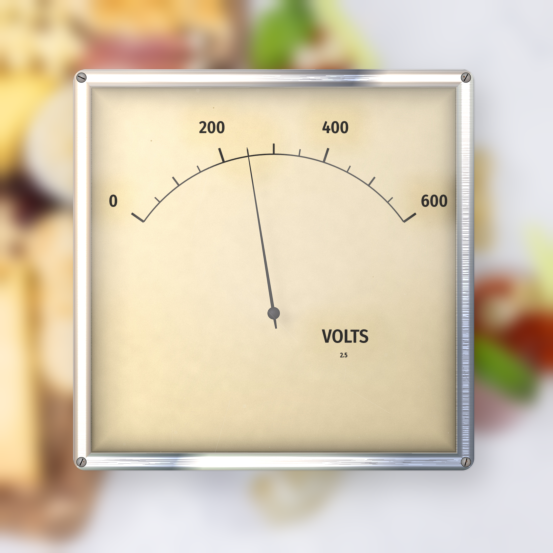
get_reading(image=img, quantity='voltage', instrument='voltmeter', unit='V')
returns 250 V
